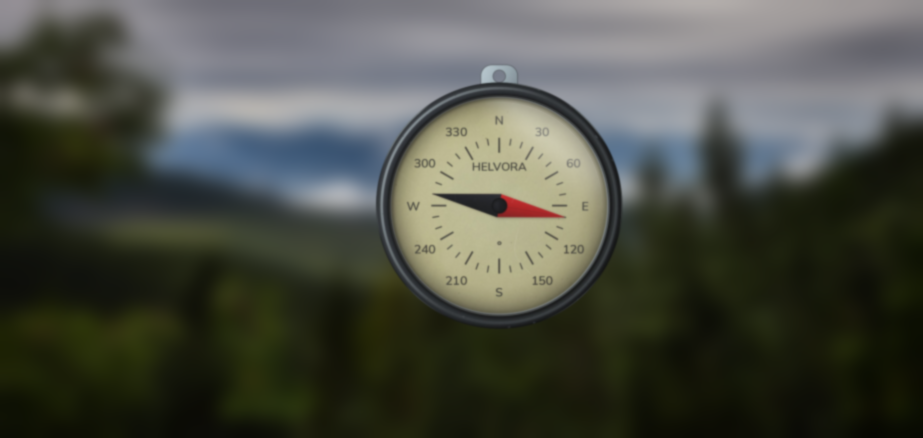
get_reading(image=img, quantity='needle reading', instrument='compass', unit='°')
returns 100 °
